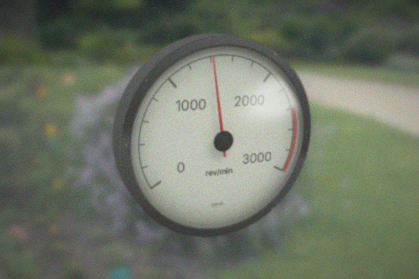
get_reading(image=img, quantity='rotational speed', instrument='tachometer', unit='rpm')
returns 1400 rpm
